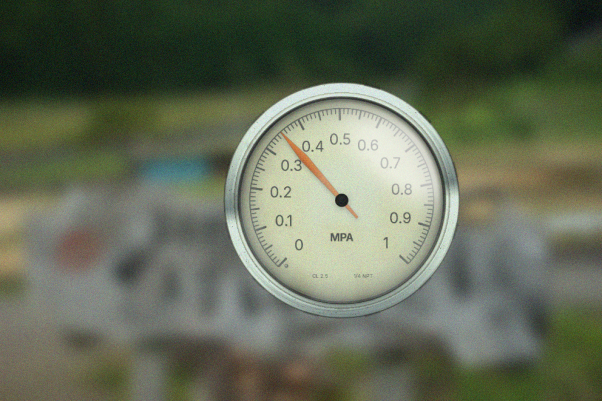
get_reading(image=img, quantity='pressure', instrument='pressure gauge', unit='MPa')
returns 0.35 MPa
